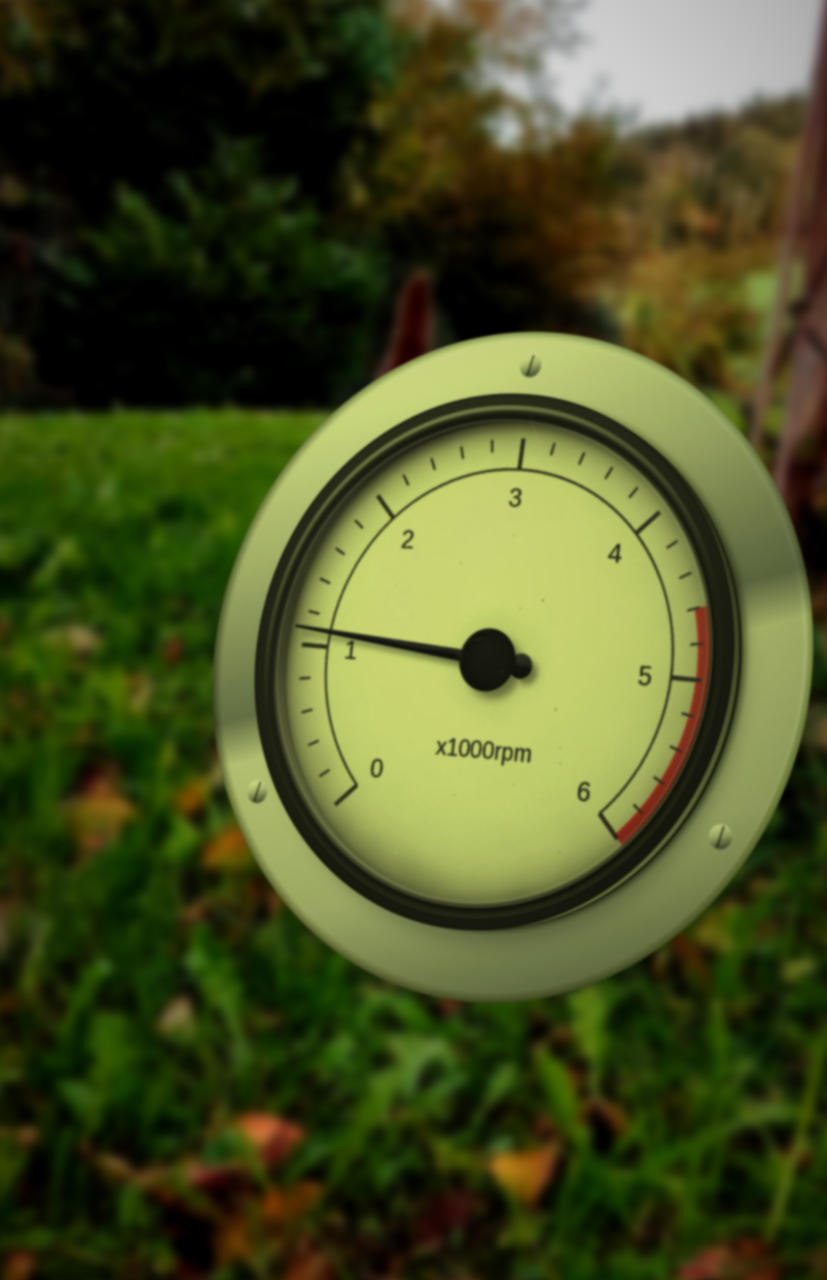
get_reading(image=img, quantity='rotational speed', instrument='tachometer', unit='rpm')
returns 1100 rpm
